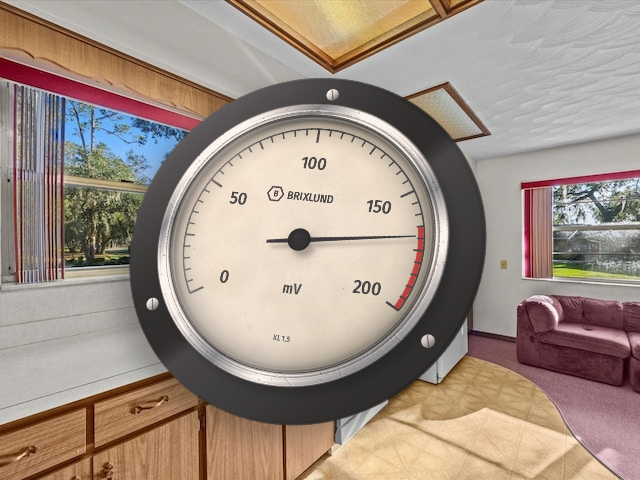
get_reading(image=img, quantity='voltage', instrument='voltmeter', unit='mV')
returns 170 mV
